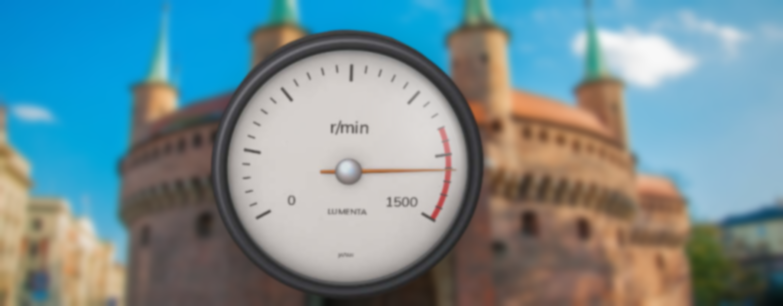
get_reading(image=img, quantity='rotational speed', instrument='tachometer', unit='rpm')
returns 1300 rpm
